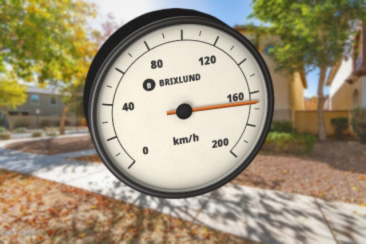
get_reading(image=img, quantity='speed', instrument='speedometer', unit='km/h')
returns 165 km/h
